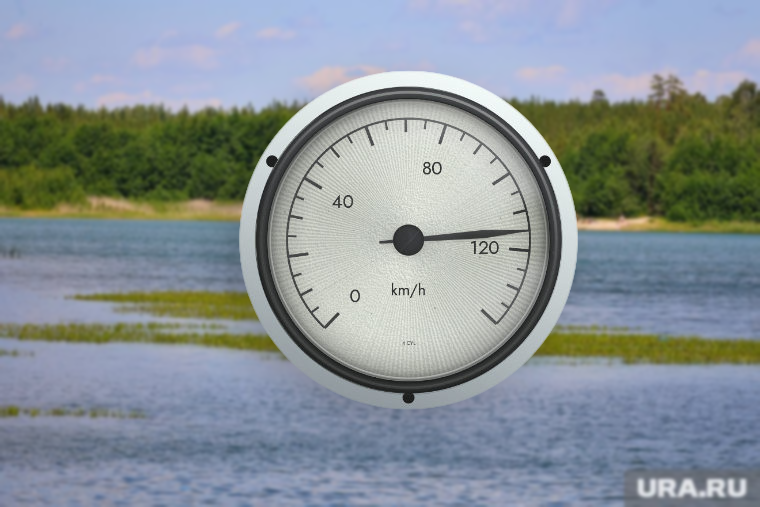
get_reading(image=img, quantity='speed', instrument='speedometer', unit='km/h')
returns 115 km/h
